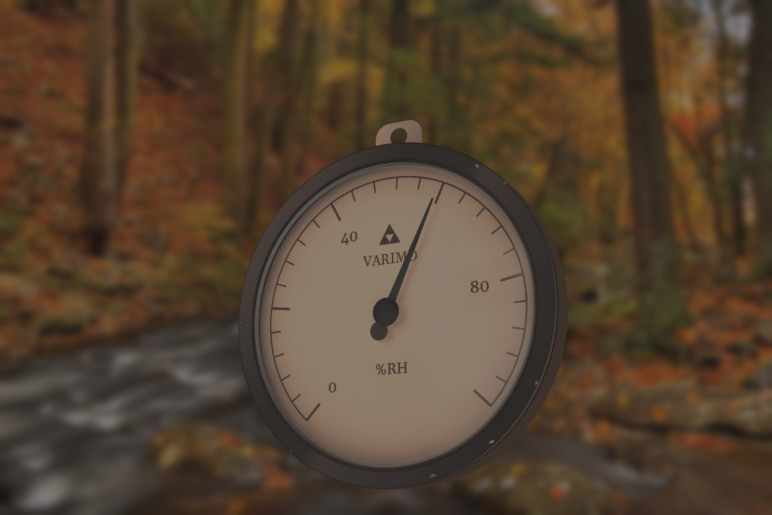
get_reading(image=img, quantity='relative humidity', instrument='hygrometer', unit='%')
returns 60 %
